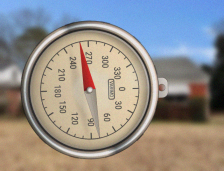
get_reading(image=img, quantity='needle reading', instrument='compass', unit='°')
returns 260 °
